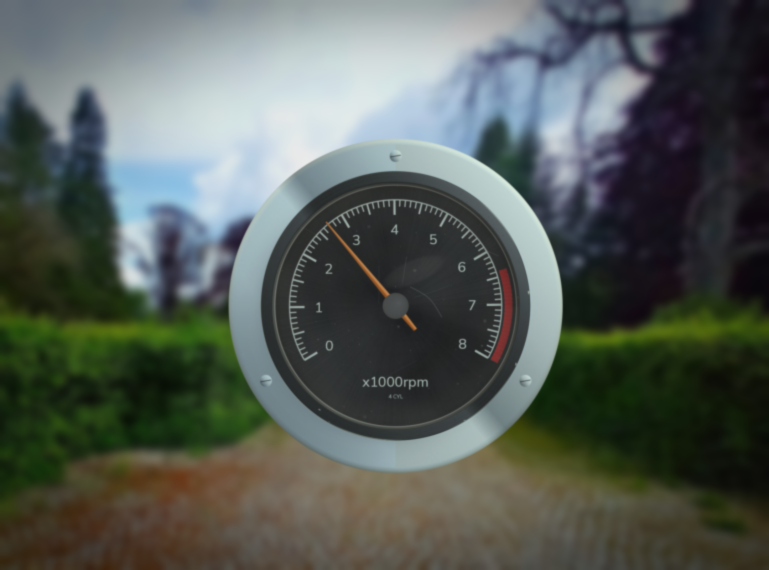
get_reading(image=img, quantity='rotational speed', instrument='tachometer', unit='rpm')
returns 2700 rpm
